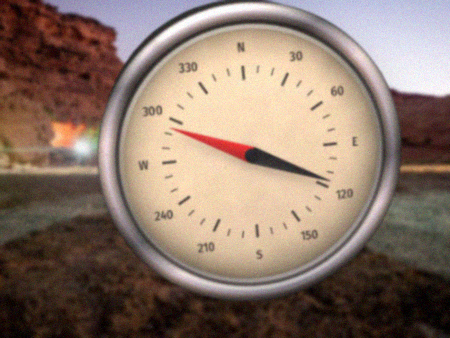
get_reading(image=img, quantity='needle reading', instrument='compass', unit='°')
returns 295 °
